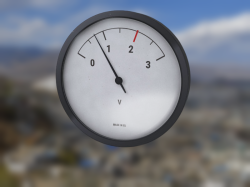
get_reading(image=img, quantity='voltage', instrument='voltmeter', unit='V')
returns 0.75 V
